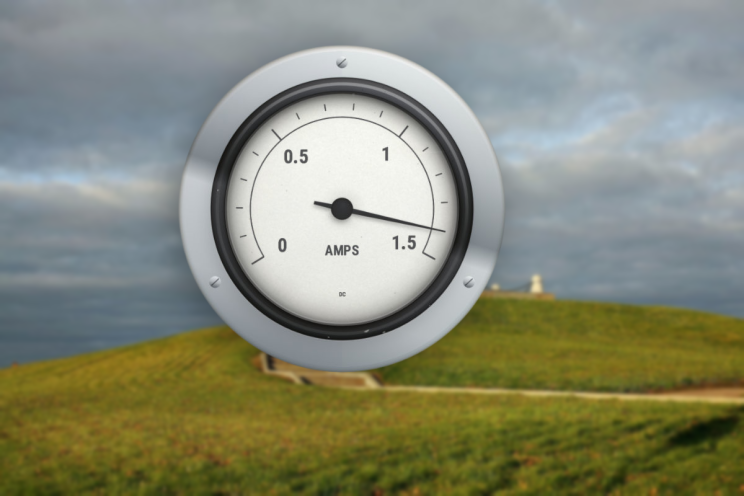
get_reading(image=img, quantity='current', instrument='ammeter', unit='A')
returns 1.4 A
